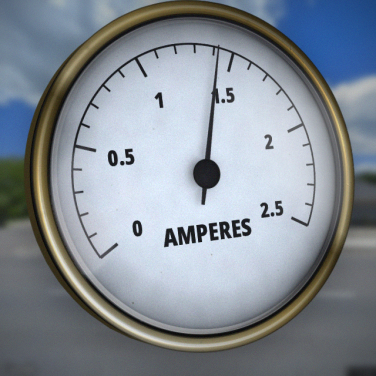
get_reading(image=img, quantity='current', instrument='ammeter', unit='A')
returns 1.4 A
